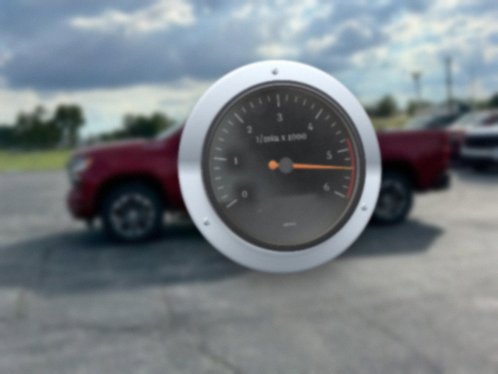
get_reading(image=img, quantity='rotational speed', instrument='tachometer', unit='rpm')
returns 5400 rpm
